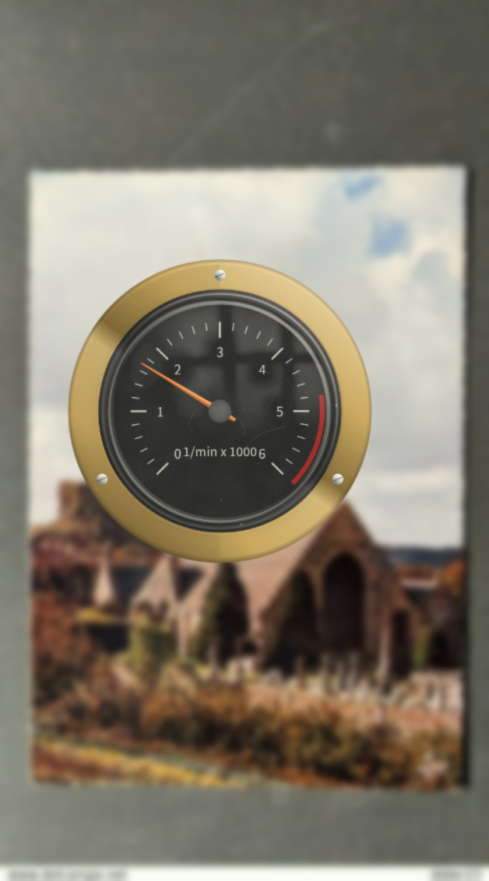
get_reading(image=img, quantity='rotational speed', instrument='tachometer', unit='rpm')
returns 1700 rpm
